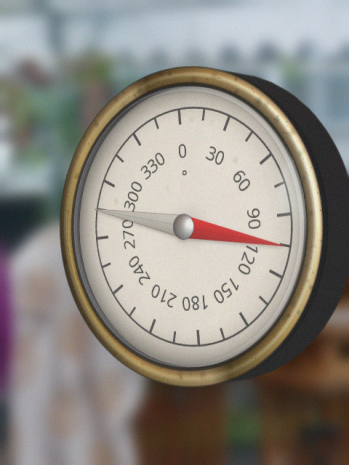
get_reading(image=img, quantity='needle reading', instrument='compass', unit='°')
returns 105 °
